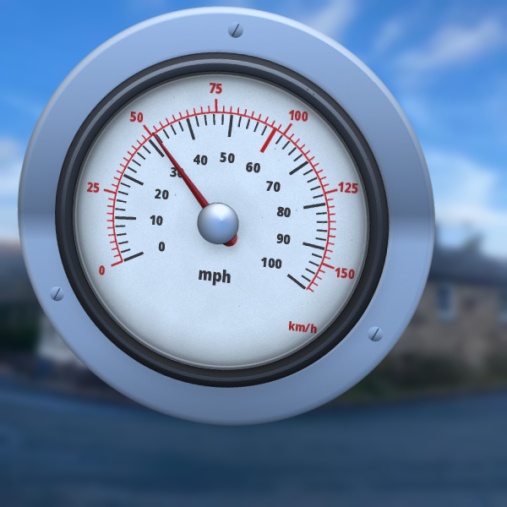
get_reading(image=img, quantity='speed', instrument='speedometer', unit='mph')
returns 32 mph
